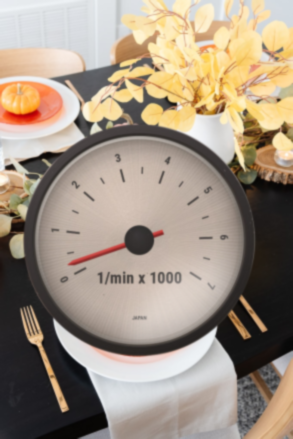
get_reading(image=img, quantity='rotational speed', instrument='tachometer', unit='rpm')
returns 250 rpm
